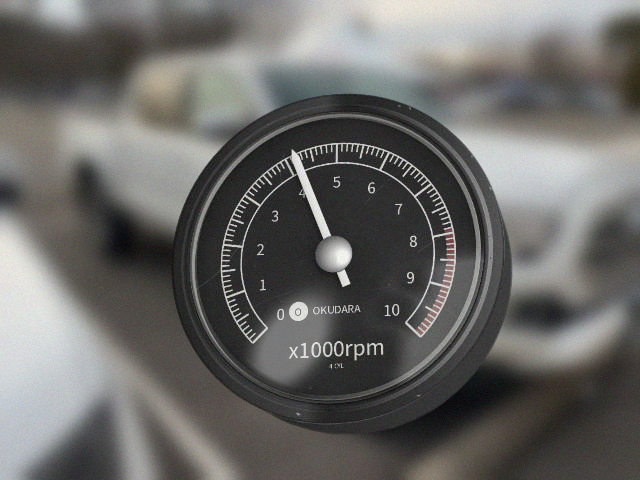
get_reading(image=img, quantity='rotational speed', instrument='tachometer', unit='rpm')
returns 4200 rpm
